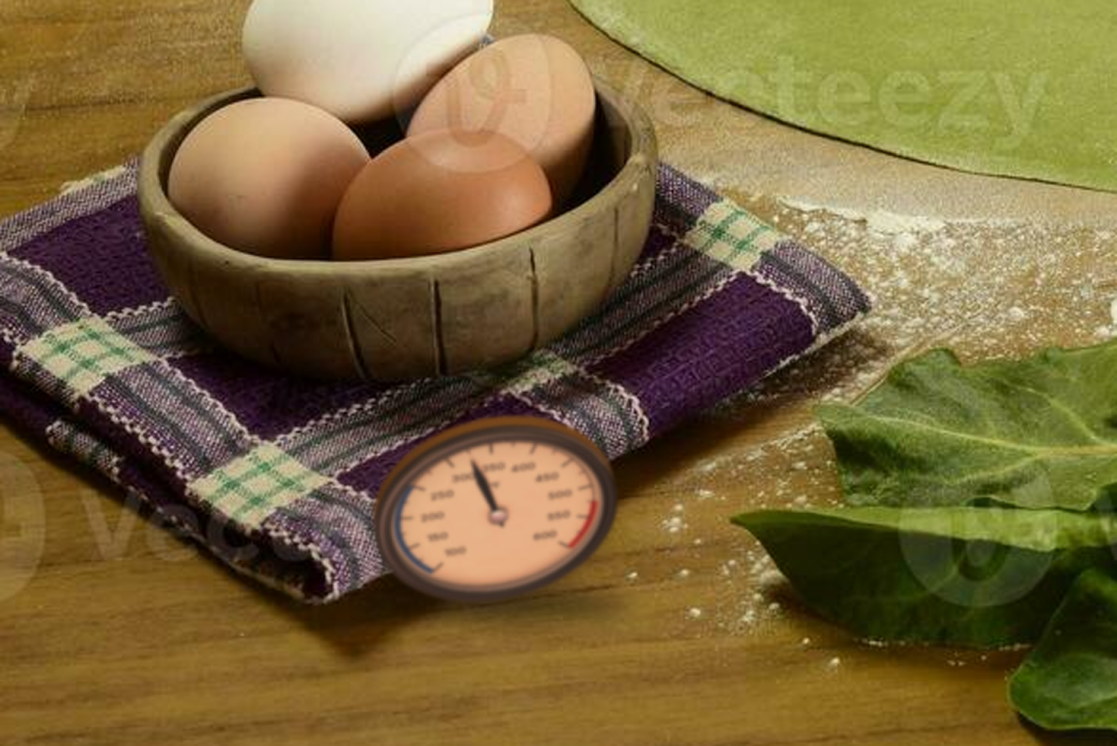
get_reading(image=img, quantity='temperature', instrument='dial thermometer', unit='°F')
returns 325 °F
